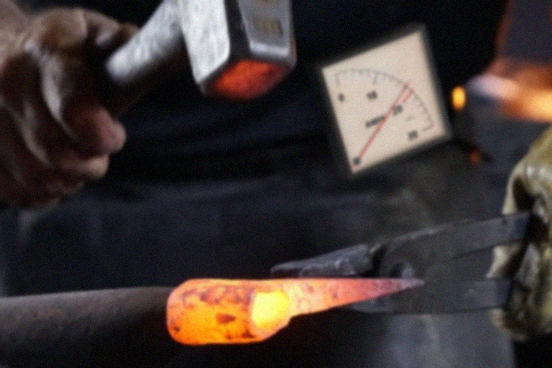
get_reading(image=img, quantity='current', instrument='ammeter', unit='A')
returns 18 A
